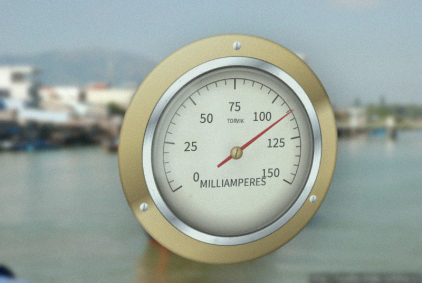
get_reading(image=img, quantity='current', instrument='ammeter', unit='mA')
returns 110 mA
